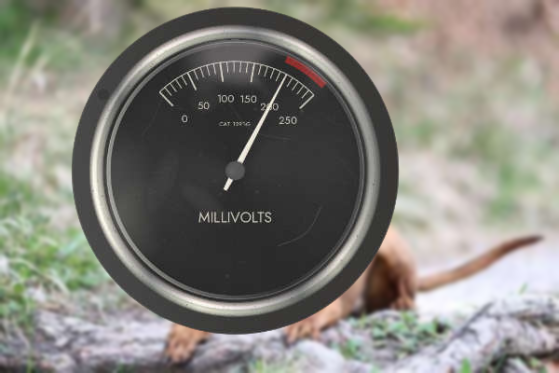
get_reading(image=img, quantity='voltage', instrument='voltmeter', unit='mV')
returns 200 mV
